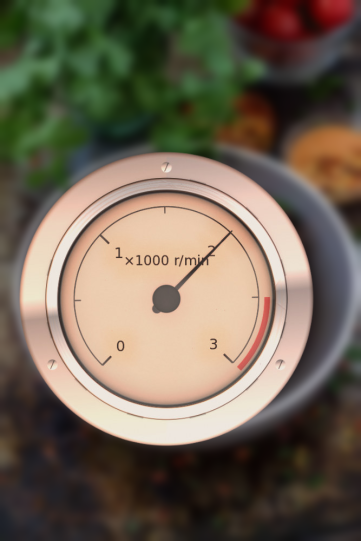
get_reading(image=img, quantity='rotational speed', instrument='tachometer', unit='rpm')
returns 2000 rpm
